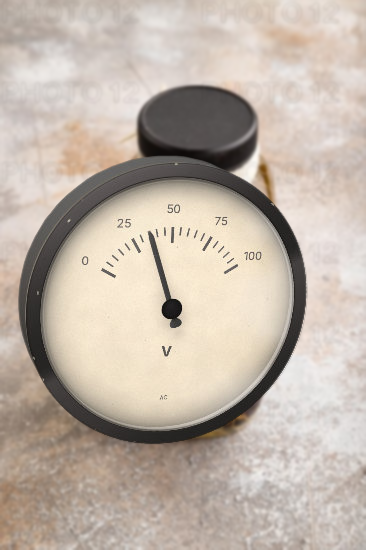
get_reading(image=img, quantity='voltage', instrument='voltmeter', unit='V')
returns 35 V
